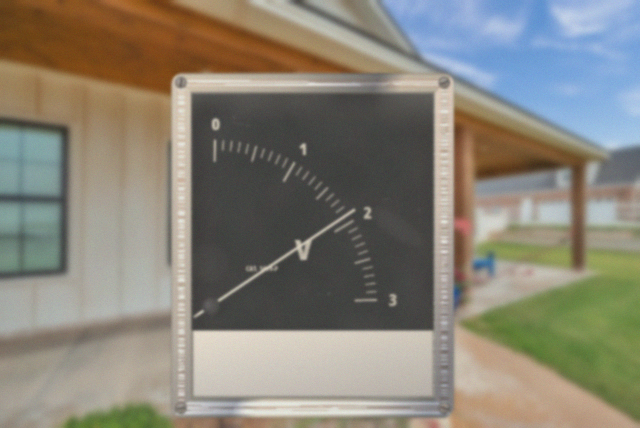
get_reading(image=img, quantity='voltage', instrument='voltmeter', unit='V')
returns 1.9 V
